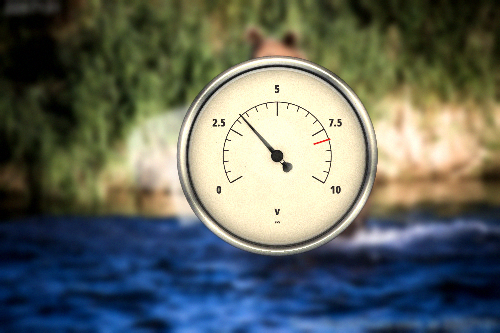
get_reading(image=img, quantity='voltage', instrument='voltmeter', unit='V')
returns 3.25 V
